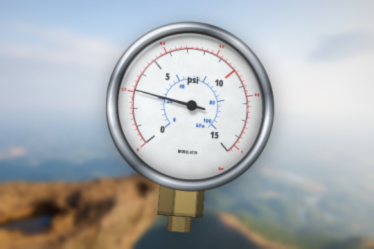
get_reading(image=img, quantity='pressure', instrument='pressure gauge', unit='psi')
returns 3 psi
